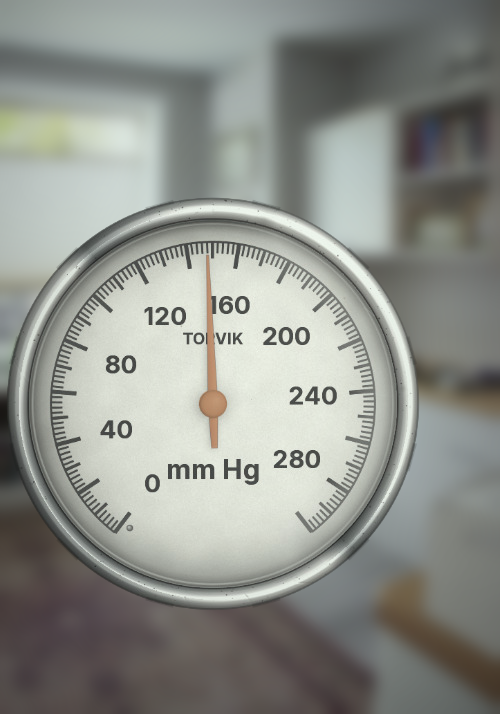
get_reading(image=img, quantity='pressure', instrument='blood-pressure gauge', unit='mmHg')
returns 148 mmHg
